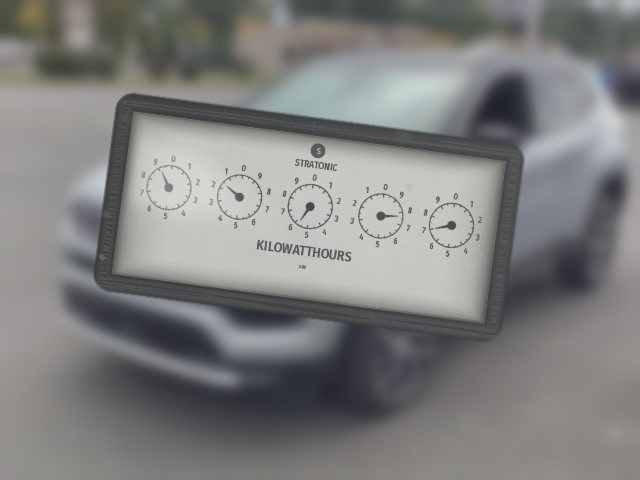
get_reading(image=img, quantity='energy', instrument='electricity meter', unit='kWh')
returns 91577 kWh
